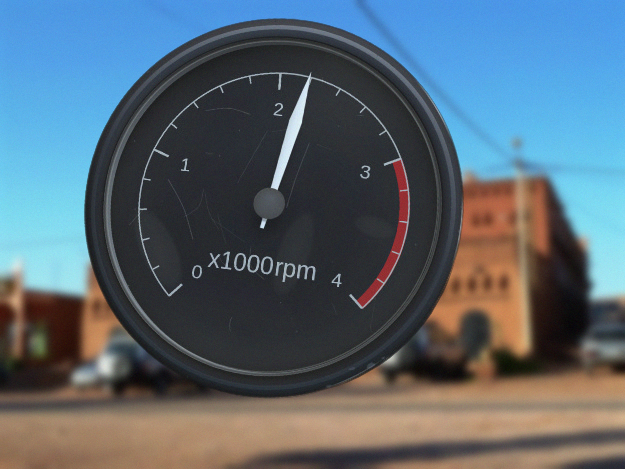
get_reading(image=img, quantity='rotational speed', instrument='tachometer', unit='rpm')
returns 2200 rpm
